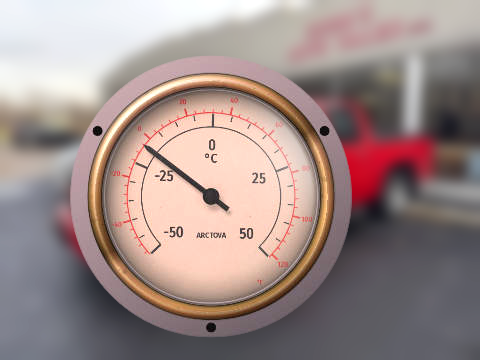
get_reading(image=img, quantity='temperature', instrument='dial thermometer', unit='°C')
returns -20 °C
